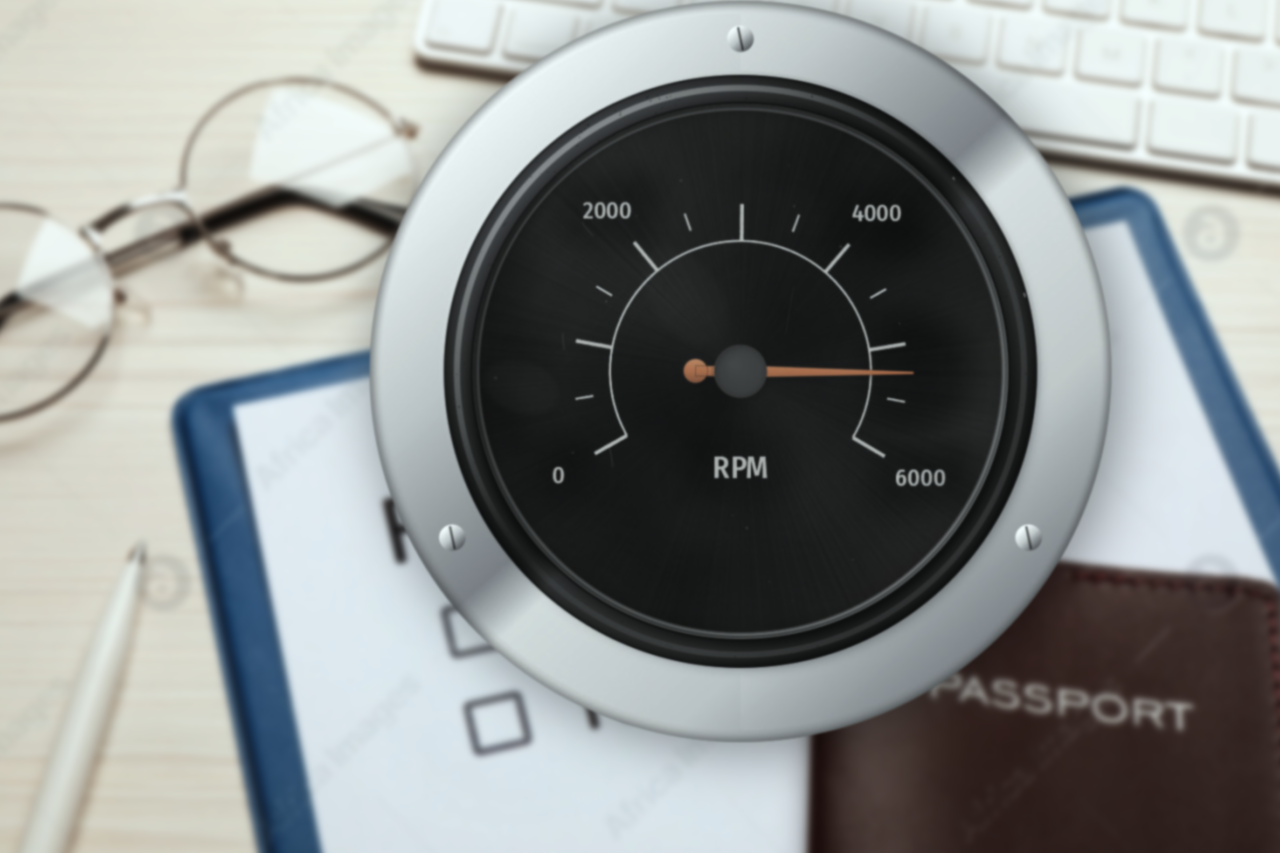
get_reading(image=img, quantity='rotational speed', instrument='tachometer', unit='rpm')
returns 5250 rpm
